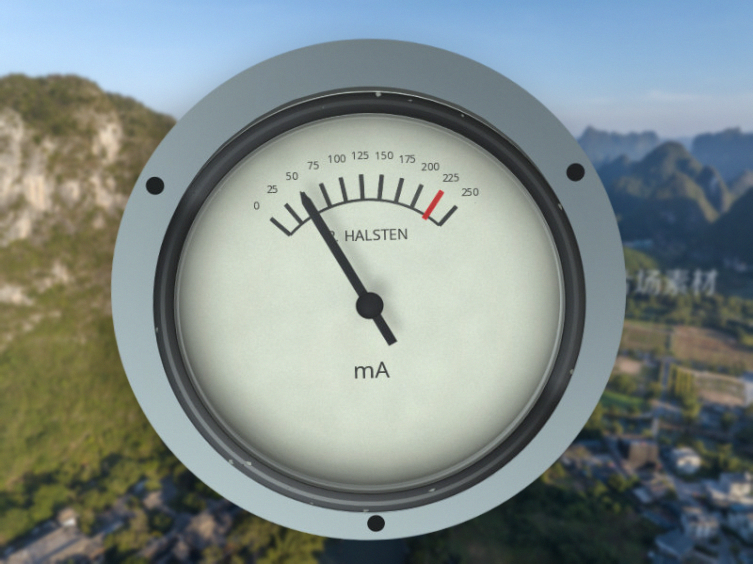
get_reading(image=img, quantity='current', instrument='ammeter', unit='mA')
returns 50 mA
